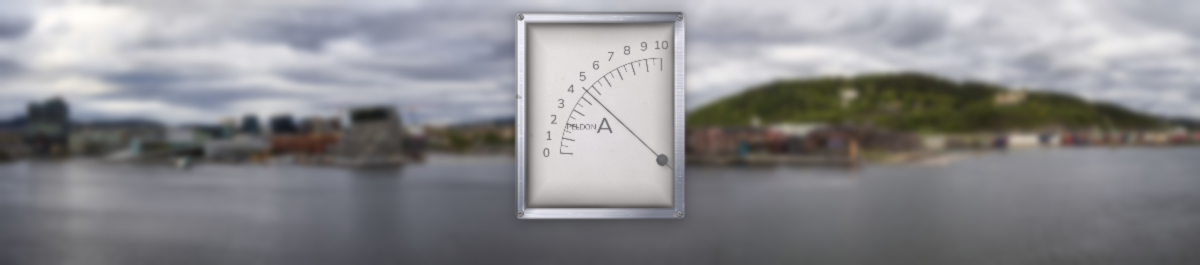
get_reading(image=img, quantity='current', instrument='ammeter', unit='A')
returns 4.5 A
